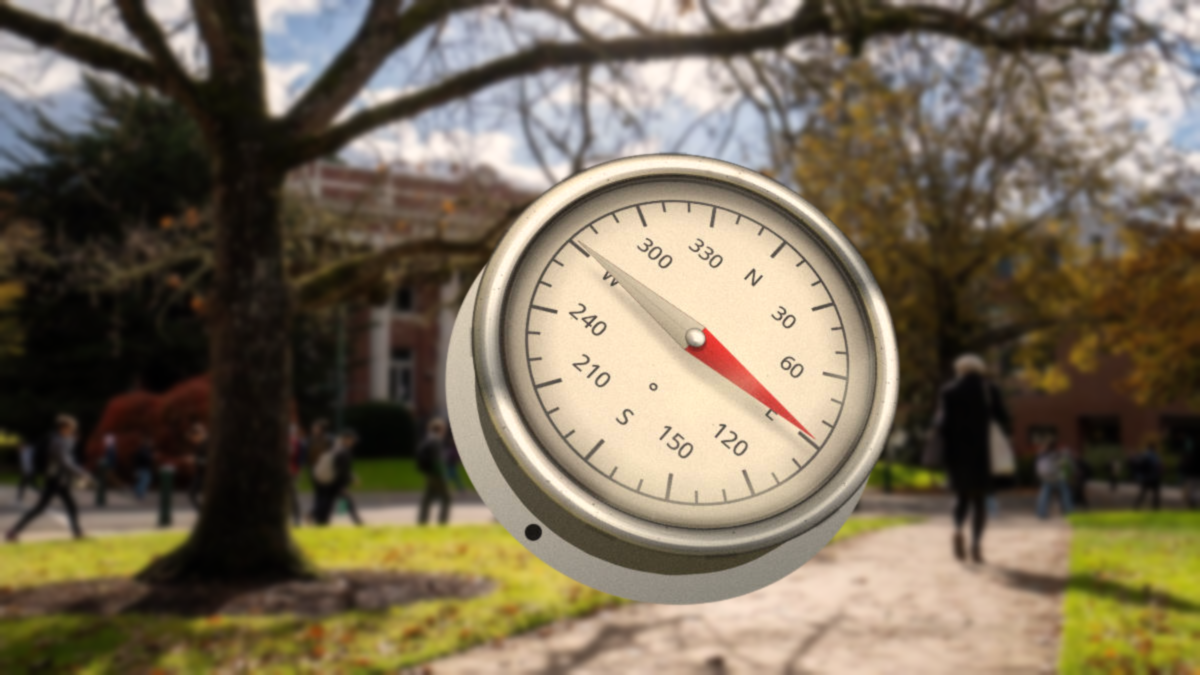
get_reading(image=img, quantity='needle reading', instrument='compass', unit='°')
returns 90 °
